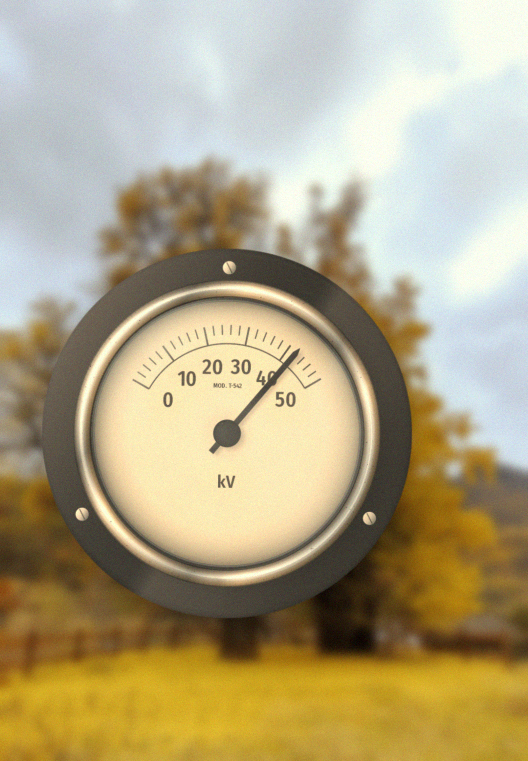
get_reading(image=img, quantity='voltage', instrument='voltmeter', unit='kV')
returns 42 kV
